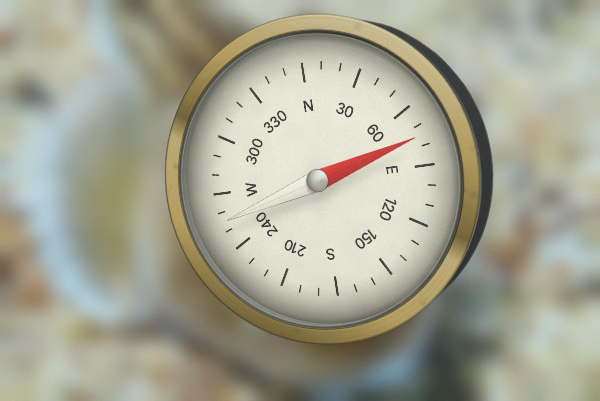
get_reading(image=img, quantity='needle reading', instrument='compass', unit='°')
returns 75 °
